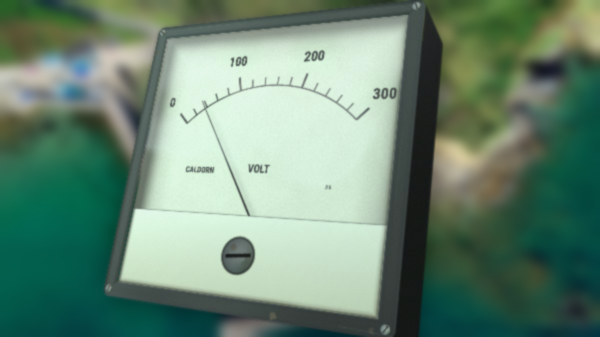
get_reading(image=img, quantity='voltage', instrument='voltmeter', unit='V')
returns 40 V
